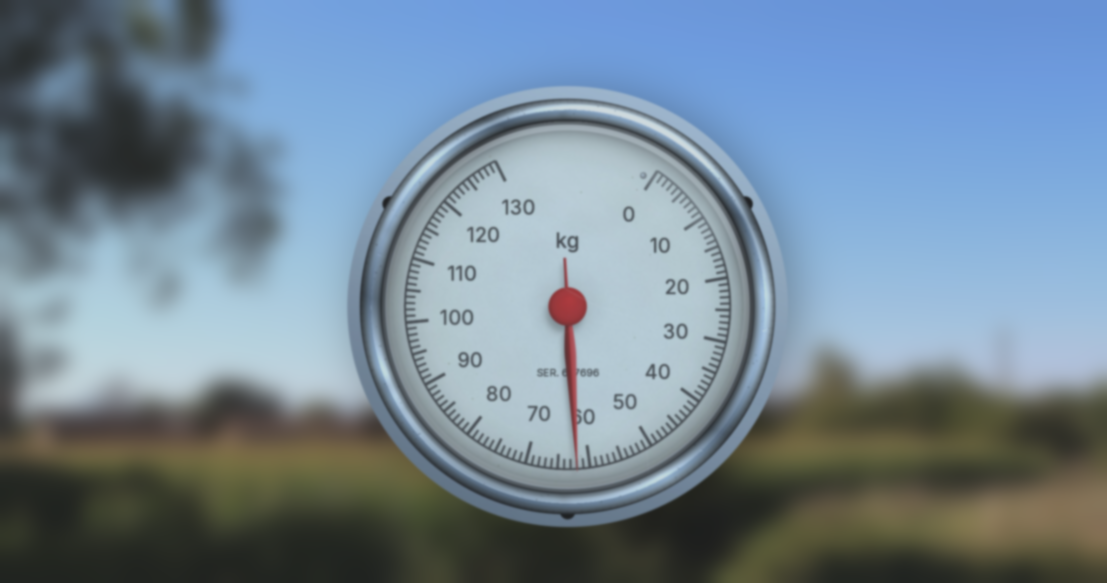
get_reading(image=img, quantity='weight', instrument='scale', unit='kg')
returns 62 kg
